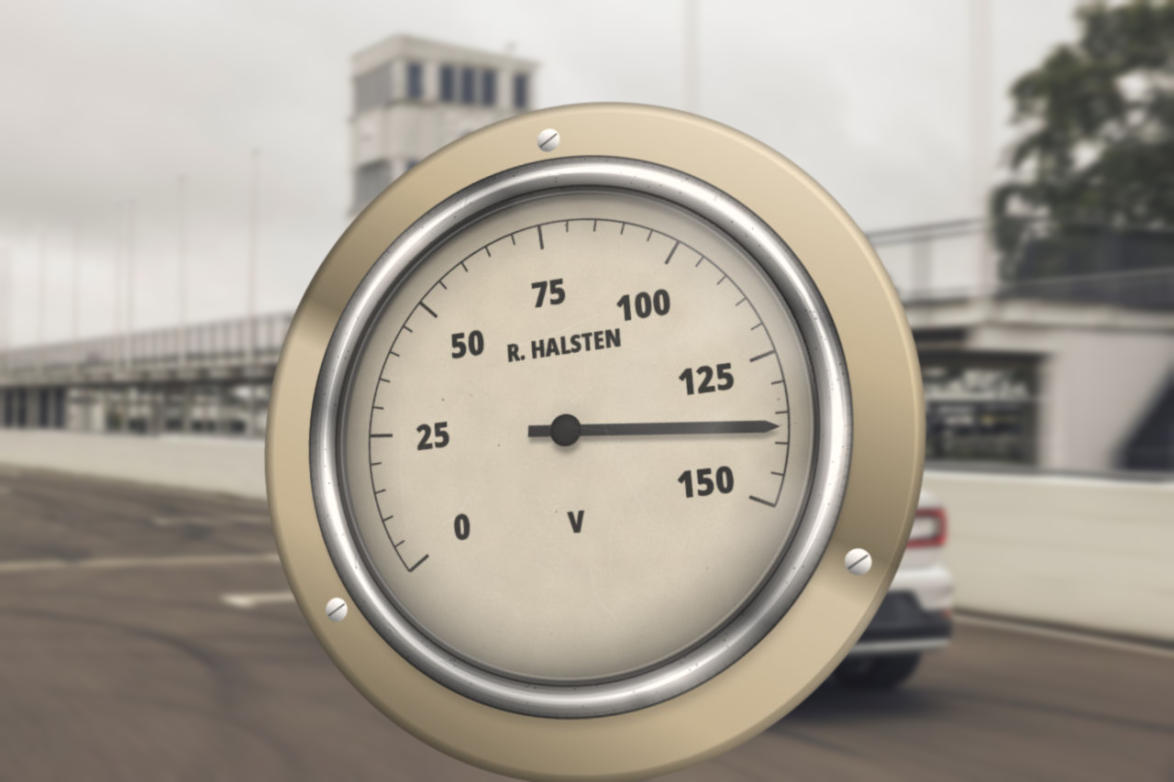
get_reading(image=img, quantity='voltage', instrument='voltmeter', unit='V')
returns 137.5 V
